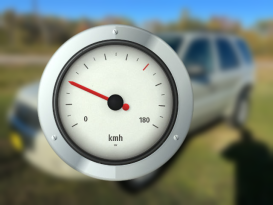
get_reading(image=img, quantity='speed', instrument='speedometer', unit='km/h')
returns 40 km/h
